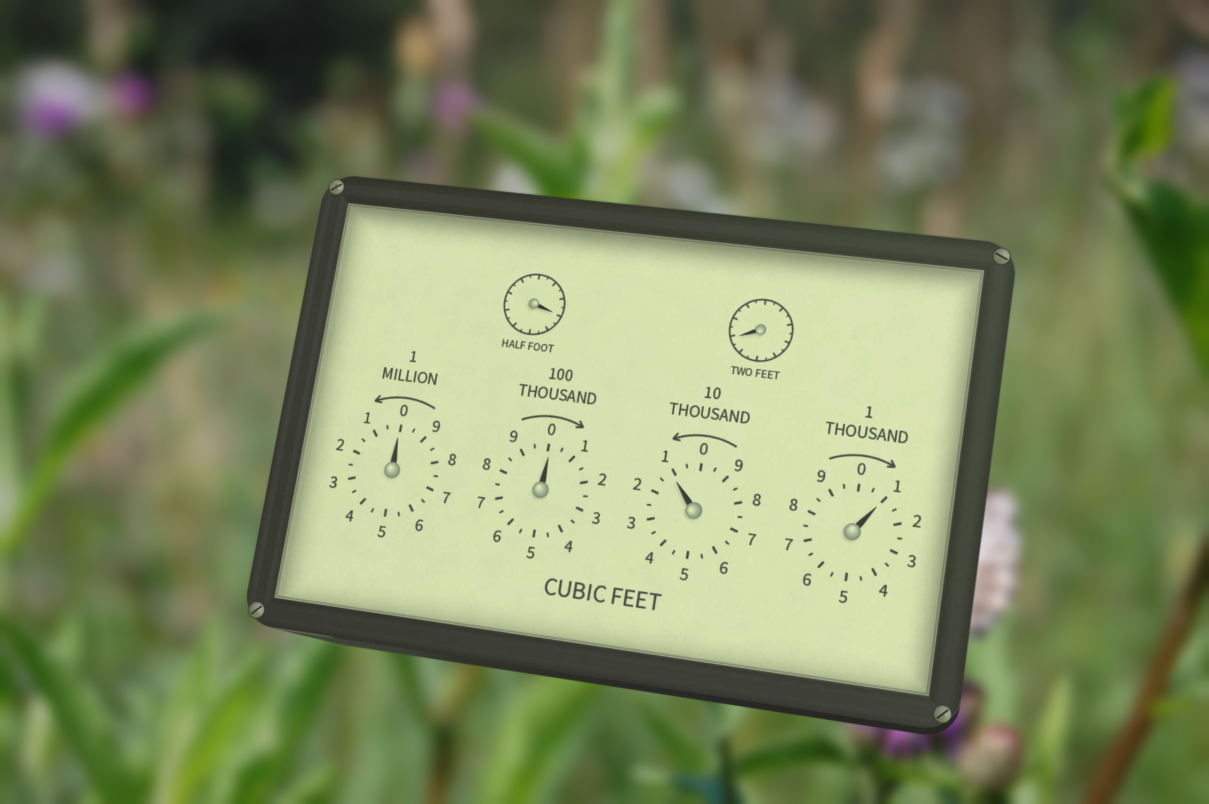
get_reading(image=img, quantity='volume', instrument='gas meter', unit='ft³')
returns 1100 ft³
